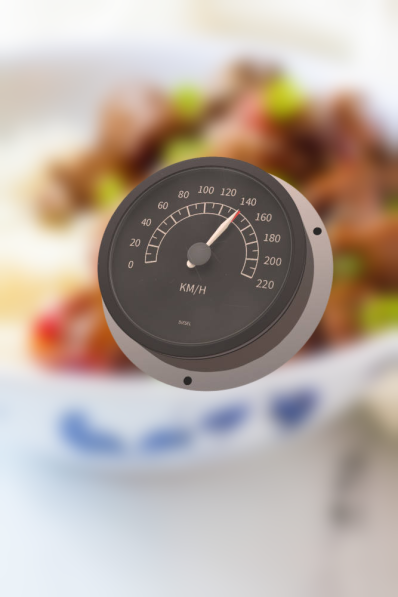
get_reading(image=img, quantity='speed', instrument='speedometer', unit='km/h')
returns 140 km/h
